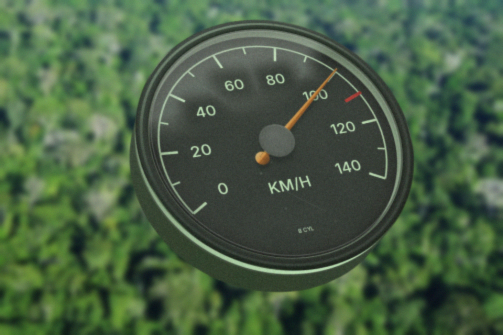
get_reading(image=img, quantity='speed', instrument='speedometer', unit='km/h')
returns 100 km/h
